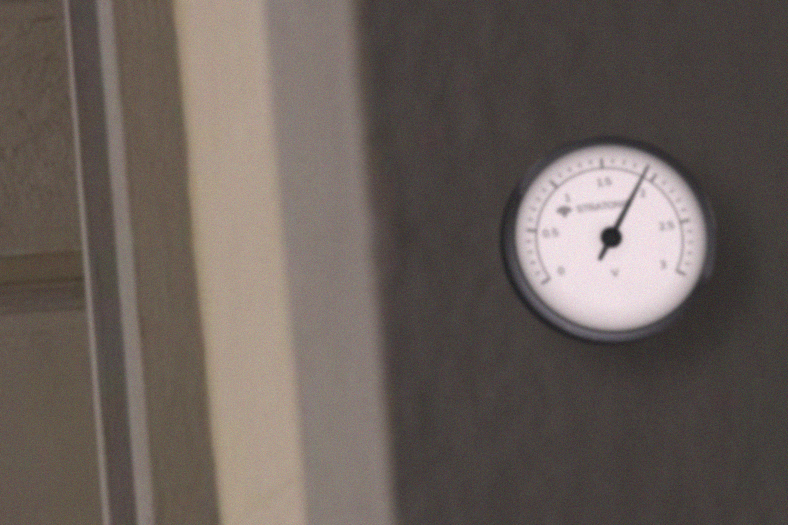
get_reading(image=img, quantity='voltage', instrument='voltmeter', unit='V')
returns 1.9 V
